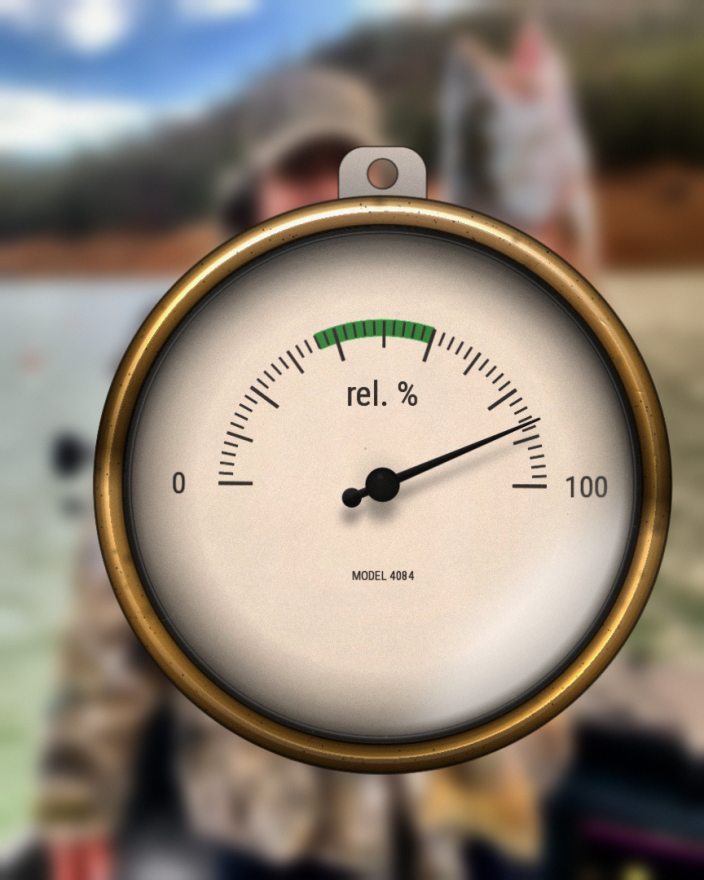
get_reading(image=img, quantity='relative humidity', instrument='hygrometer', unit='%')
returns 87 %
